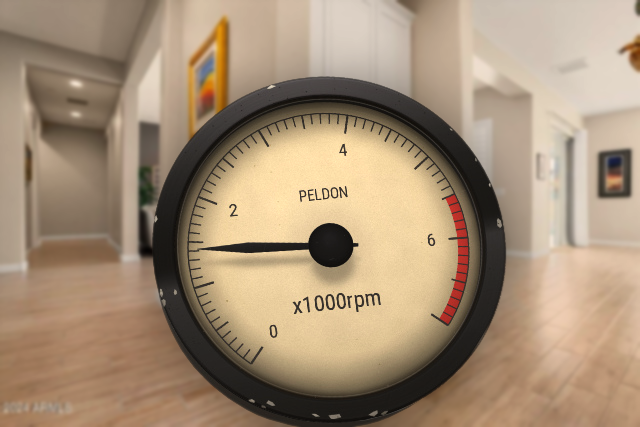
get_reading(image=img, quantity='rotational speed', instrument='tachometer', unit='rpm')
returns 1400 rpm
